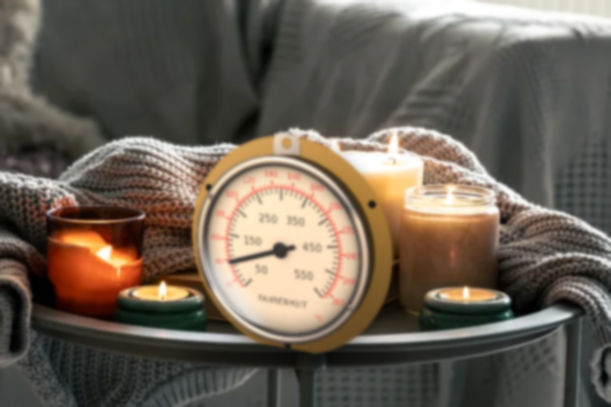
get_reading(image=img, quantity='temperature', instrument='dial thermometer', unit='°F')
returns 100 °F
